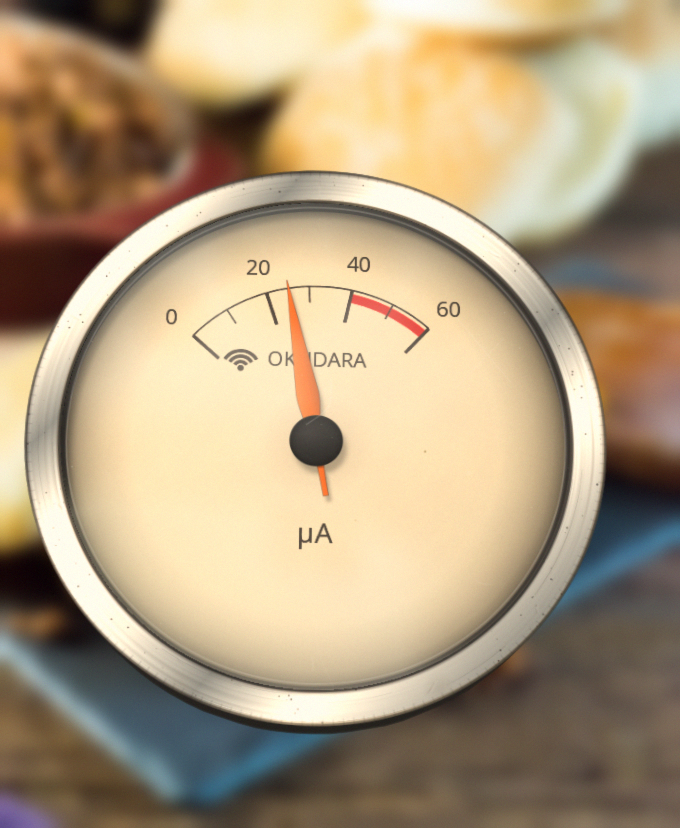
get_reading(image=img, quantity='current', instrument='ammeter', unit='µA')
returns 25 µA
